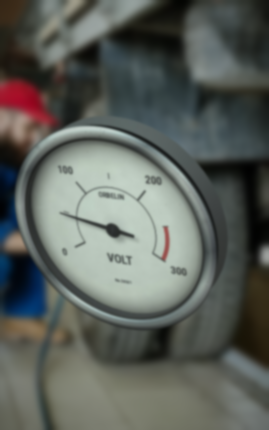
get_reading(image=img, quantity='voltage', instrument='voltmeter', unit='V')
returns 50 V
